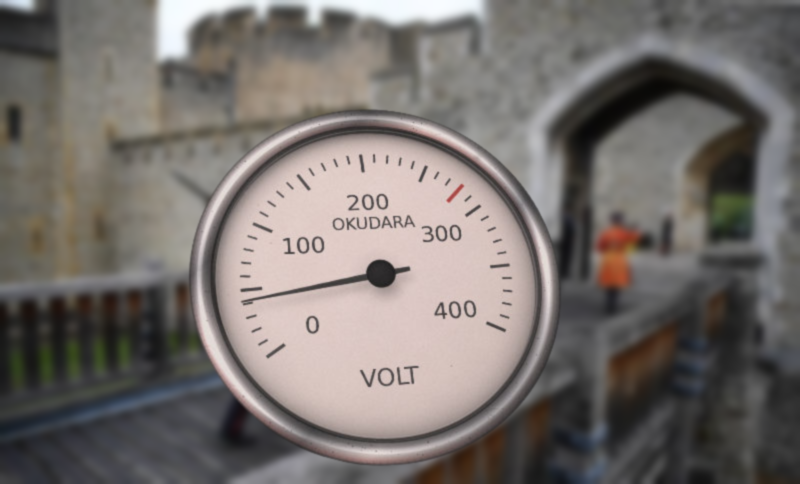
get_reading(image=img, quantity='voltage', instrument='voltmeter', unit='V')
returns 40 V
